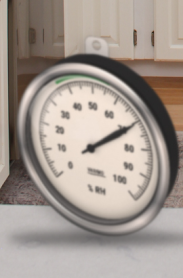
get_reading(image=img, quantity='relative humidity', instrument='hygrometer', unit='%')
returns 70 %
